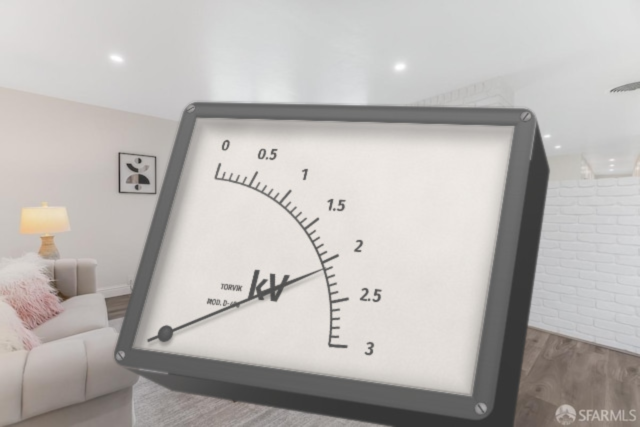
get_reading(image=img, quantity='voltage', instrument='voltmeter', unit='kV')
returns 2.1 kV
